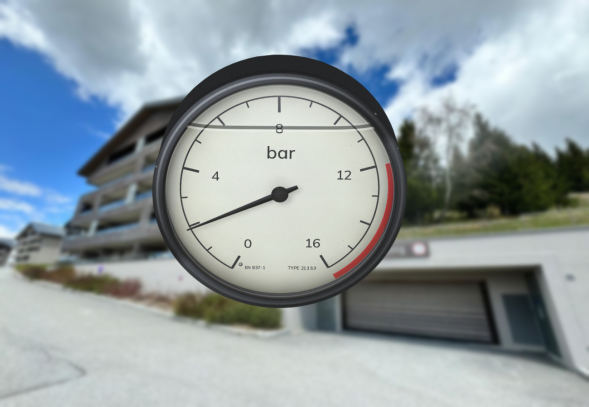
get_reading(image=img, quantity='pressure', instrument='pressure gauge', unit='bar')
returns 2 bar
